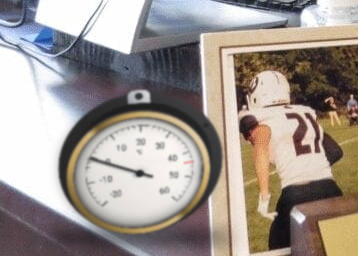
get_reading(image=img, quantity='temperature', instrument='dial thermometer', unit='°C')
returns 0 °C
